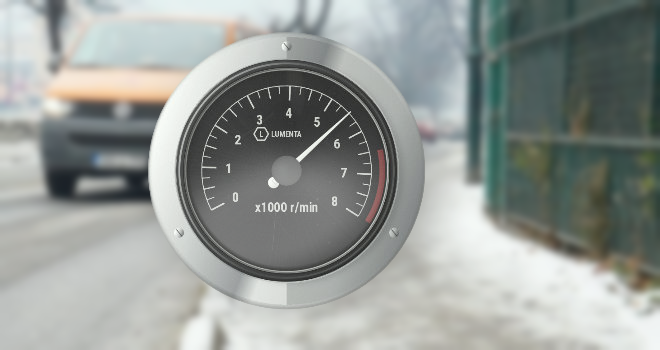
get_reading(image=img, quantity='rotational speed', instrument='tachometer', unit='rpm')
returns 5500 rpm
